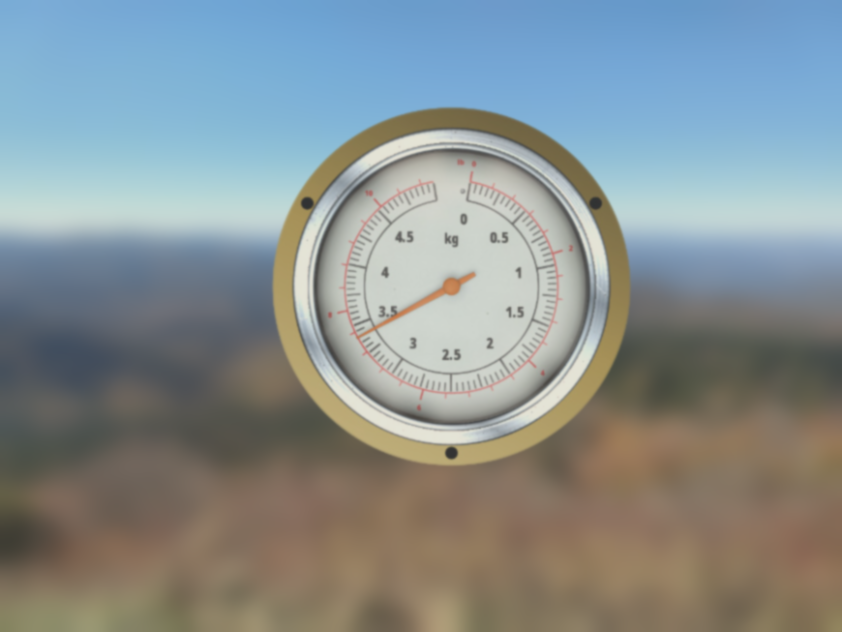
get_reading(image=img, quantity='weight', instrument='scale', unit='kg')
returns 3.4 kg
